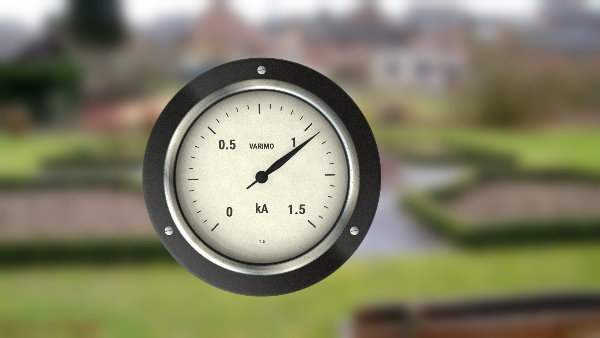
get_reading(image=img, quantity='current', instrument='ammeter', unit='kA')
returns 1.05 kA
